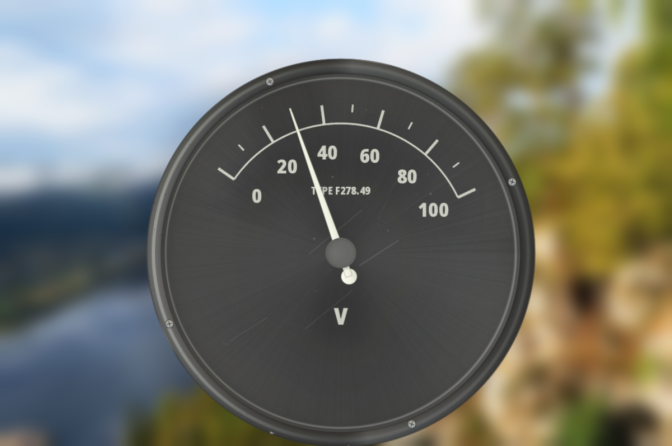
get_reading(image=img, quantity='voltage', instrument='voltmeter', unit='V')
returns 30 V
